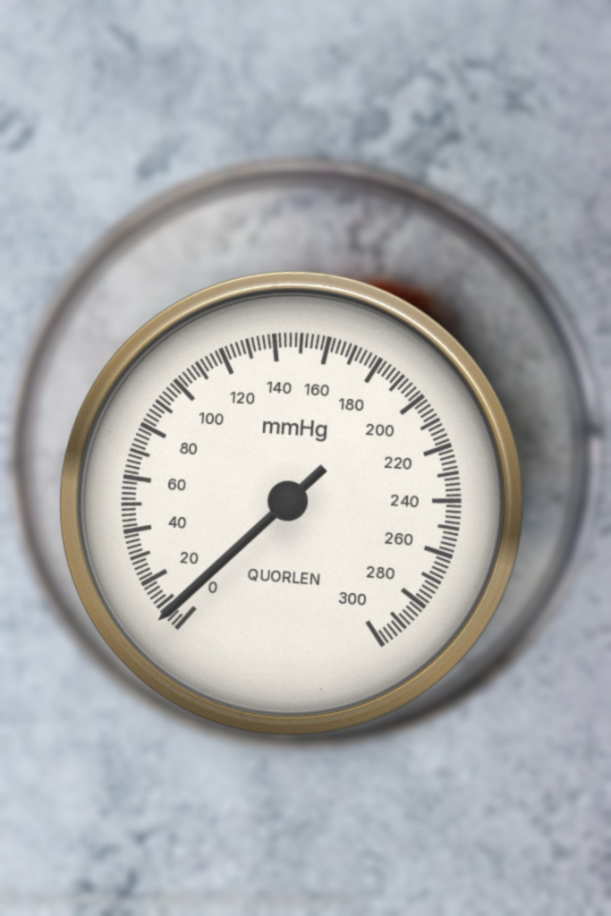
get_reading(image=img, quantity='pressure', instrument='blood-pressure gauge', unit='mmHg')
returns 6 mmHg
